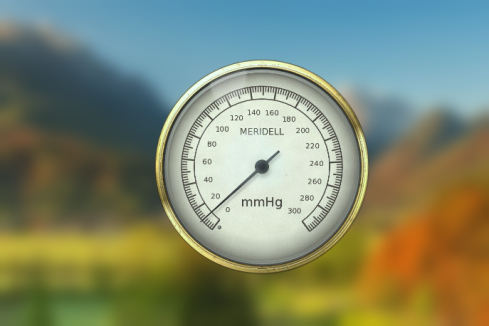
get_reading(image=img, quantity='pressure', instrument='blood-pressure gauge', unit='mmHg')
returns 10 mmHg
